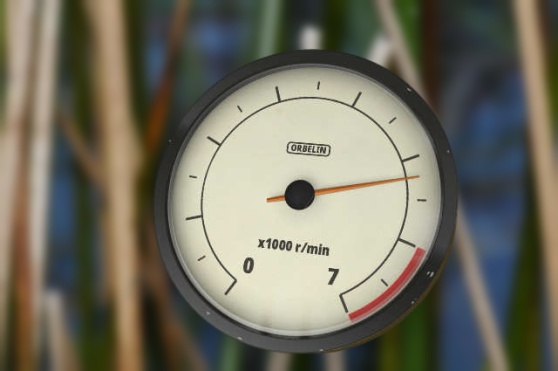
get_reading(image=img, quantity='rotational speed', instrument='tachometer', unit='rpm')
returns 5250 rpm
